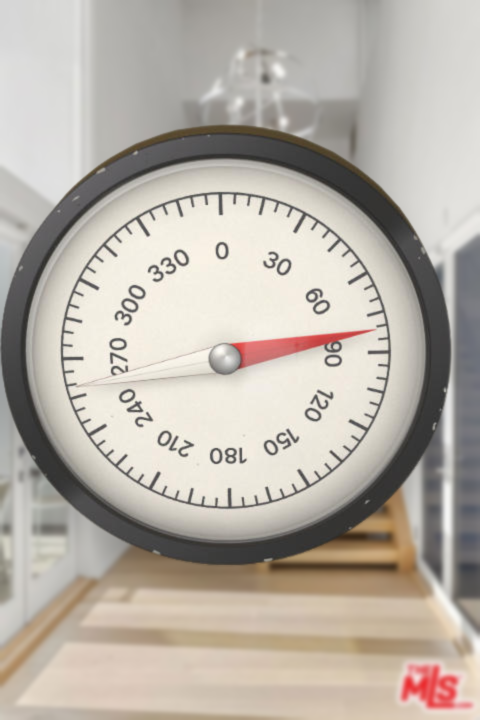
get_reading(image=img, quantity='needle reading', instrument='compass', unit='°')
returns 80 °
